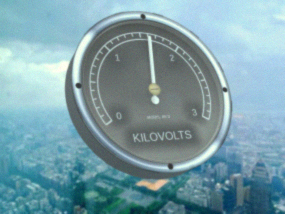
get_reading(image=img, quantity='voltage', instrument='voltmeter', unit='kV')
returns 1.6 kV
